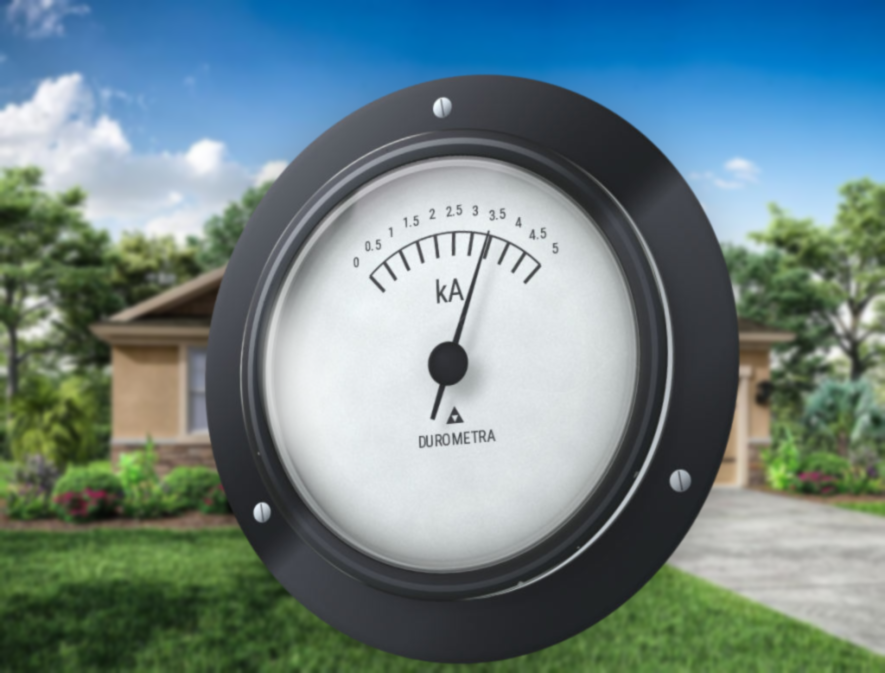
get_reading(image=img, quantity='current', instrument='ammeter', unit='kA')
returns 3.5 kA
